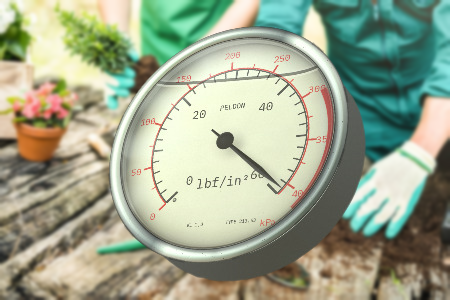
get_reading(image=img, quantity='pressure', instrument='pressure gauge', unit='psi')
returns 59 psi
